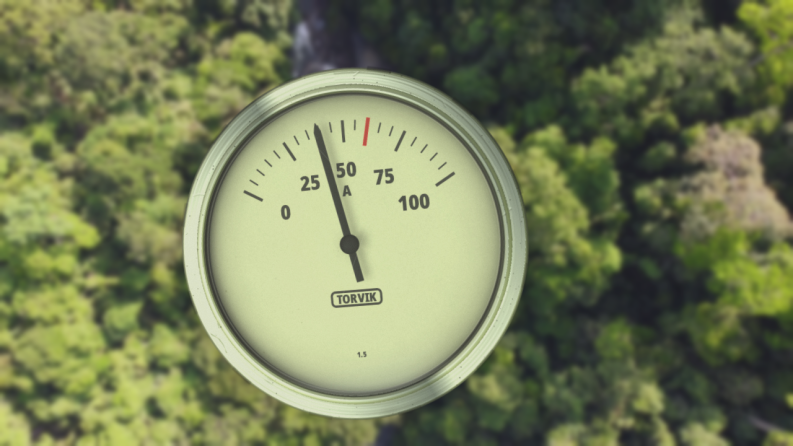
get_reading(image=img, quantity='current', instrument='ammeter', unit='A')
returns 40 A
